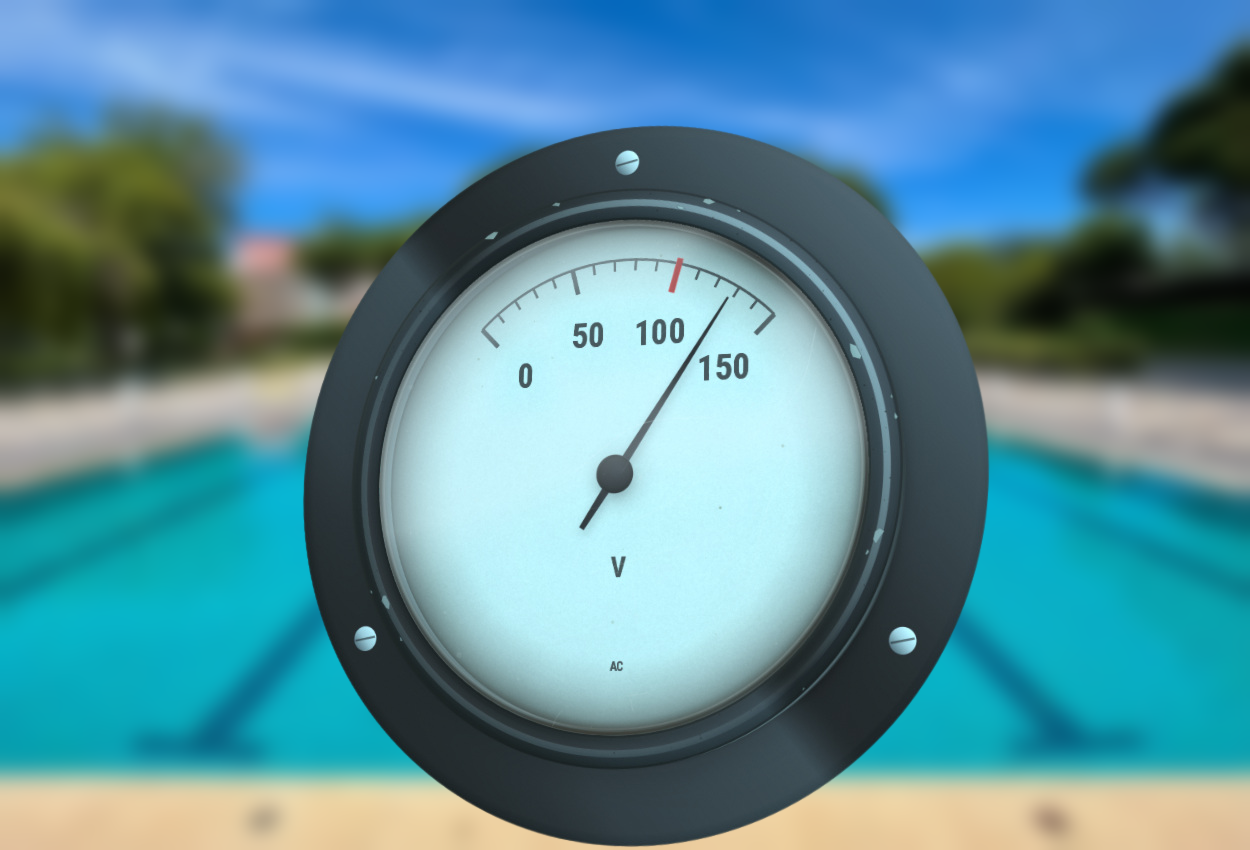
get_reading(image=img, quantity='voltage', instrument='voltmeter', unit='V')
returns 130 V
